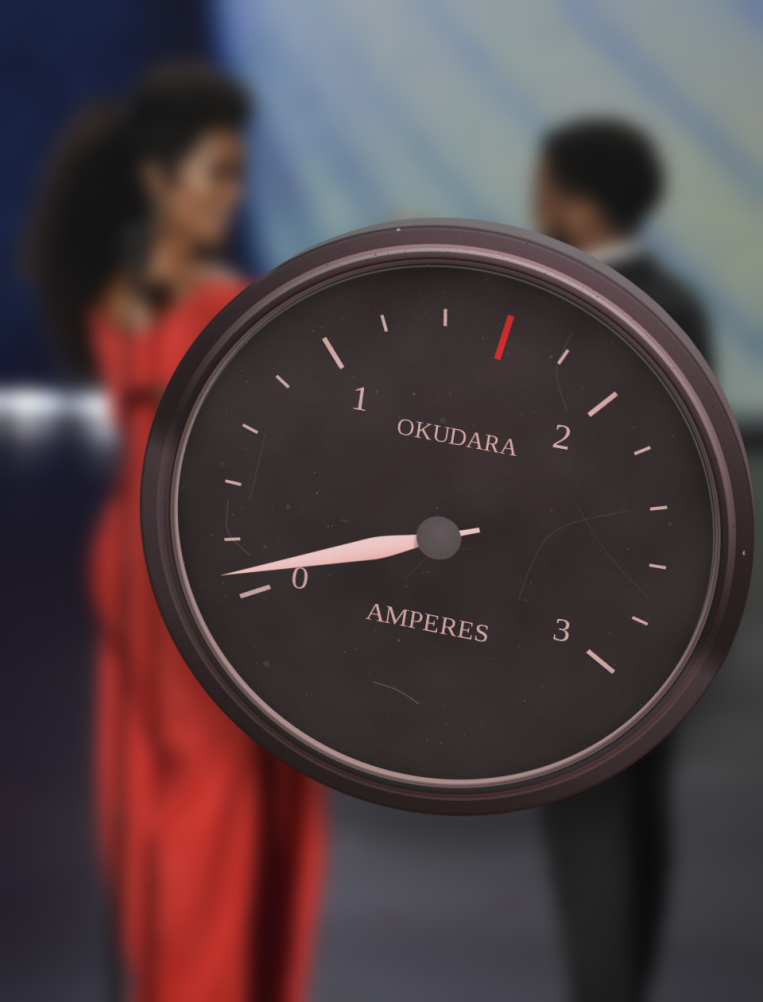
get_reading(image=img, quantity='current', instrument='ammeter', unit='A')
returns 0.1 A
